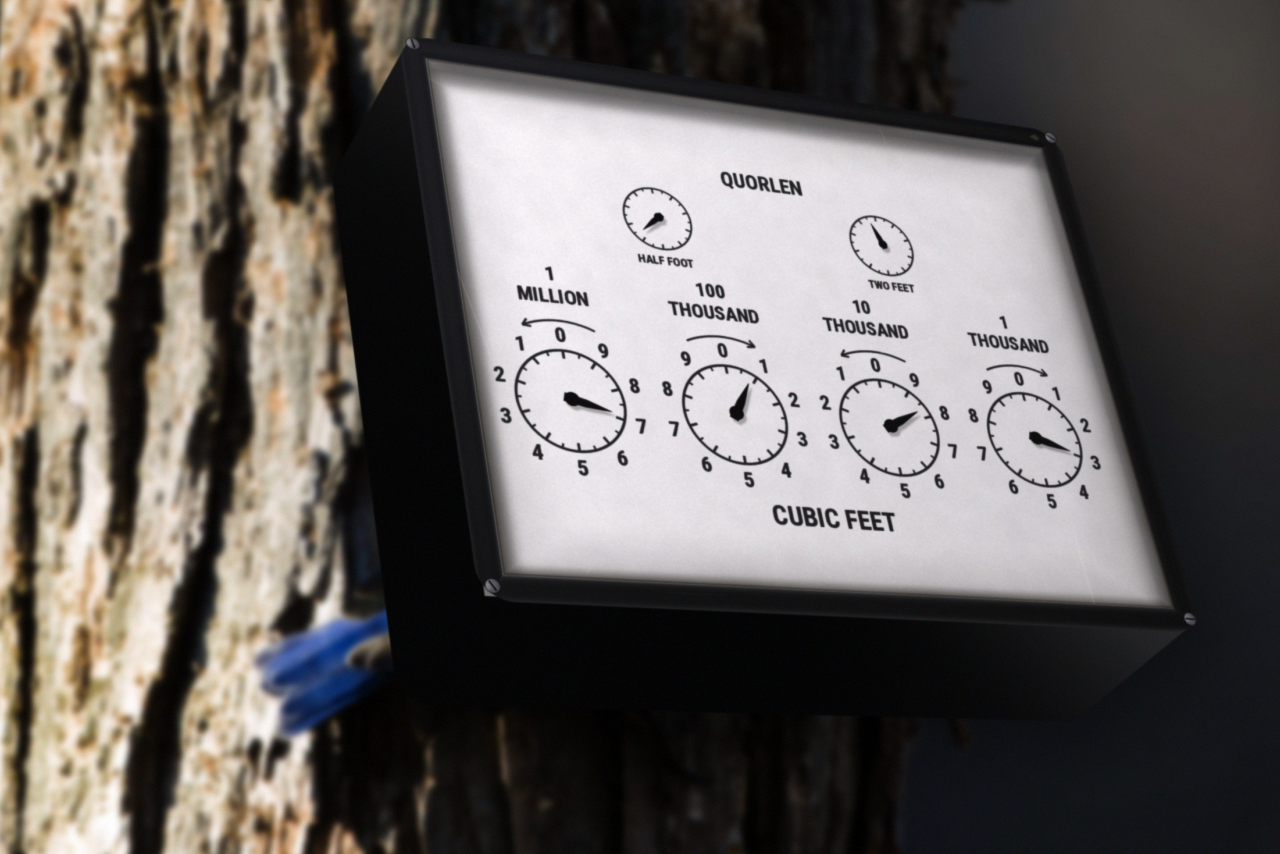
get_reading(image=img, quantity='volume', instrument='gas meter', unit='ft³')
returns 708300 ft³
